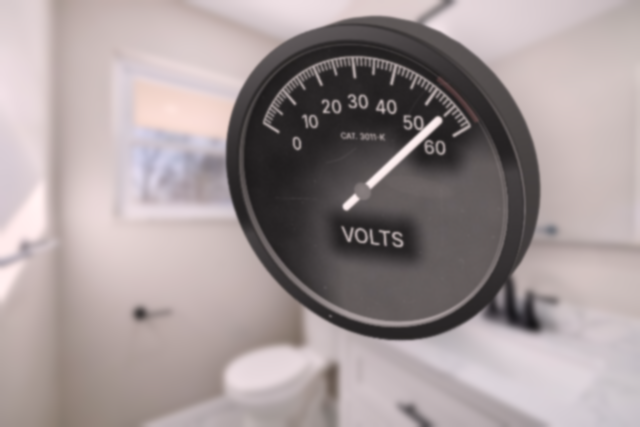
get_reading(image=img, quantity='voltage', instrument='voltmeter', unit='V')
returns 55 V
